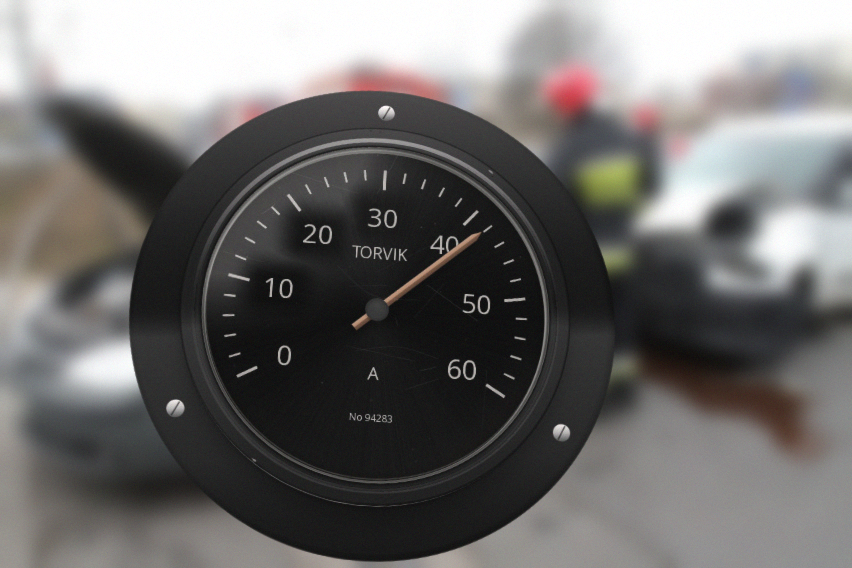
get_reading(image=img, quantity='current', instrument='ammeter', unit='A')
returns 42 A
